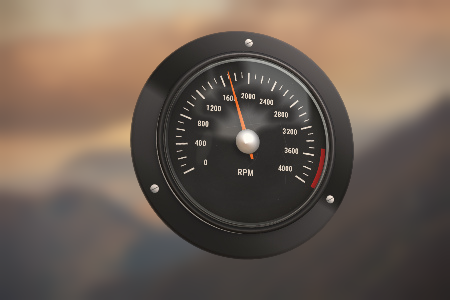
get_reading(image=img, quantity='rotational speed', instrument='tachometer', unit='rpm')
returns 1700 rpm
